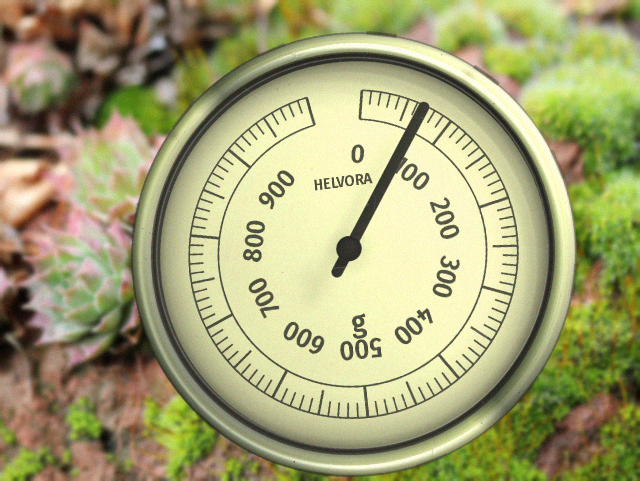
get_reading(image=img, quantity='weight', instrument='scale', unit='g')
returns 70 g
